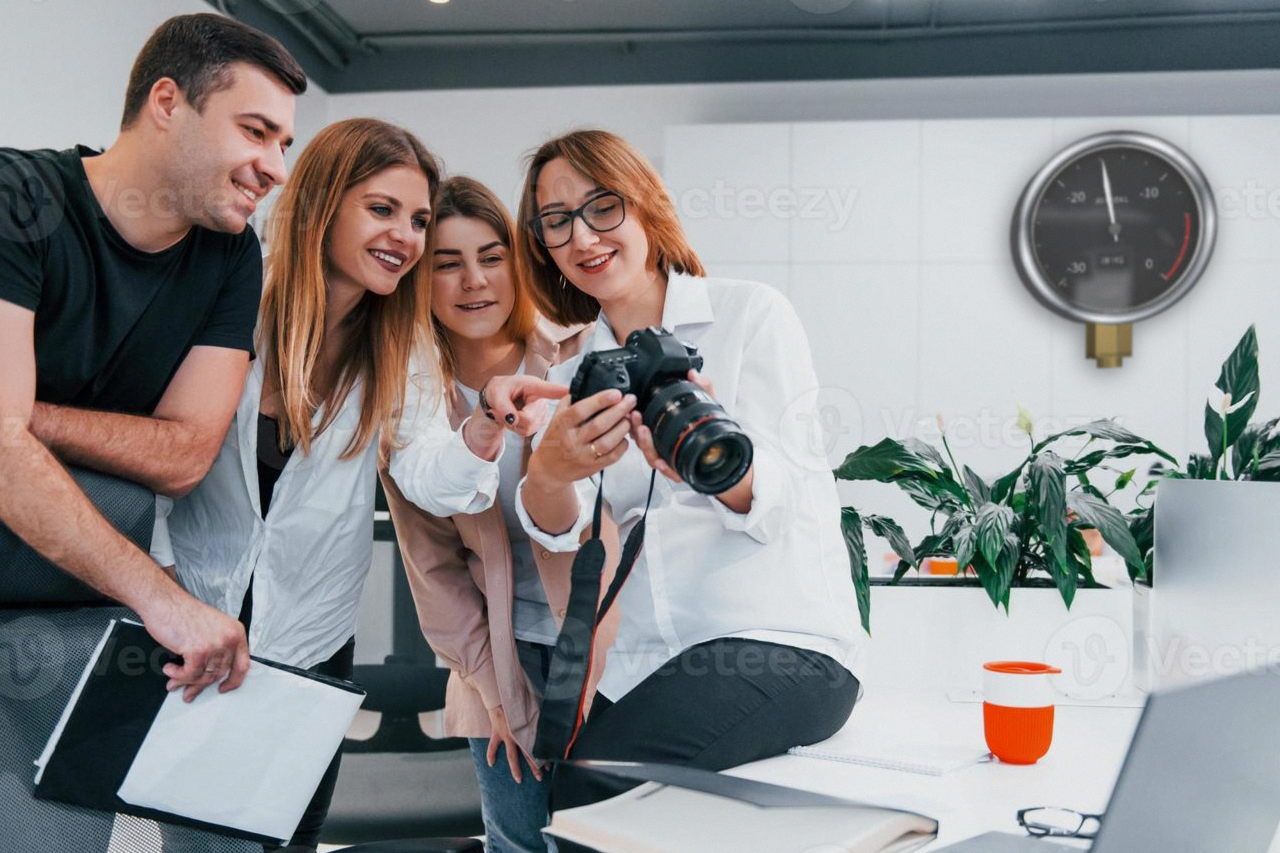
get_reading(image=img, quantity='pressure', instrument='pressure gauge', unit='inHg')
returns -16 inHg
